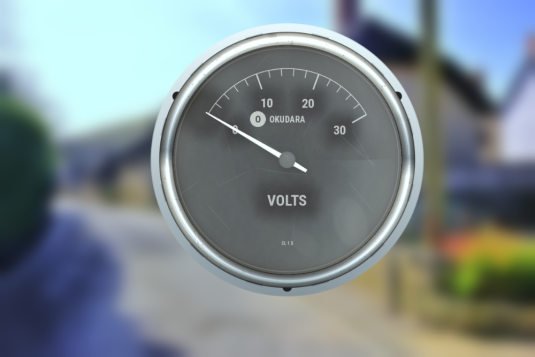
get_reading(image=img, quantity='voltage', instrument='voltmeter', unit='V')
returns 0 V
